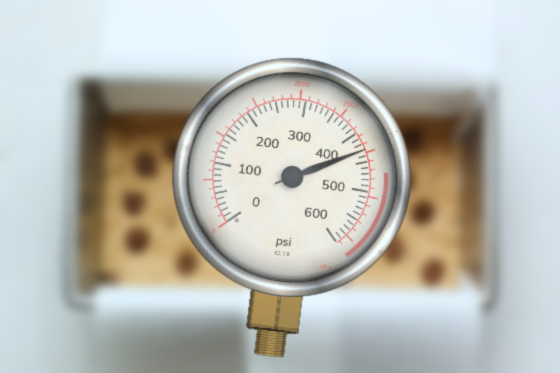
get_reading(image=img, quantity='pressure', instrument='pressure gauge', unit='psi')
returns 430 psi
